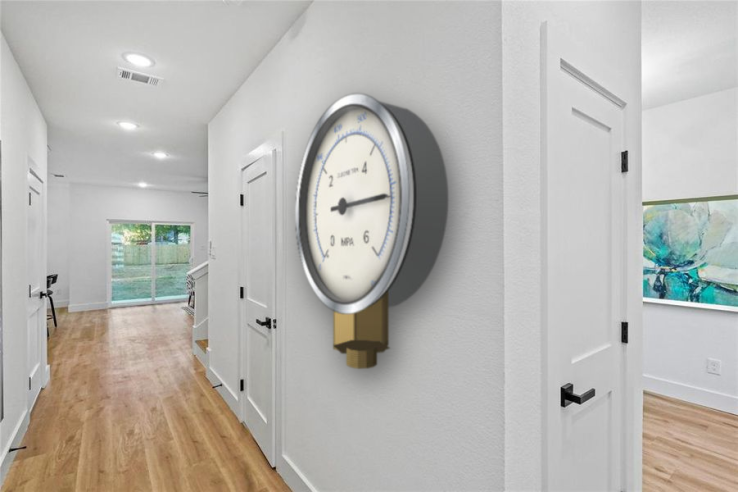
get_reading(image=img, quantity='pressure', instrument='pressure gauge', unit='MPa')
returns 5 MPa
